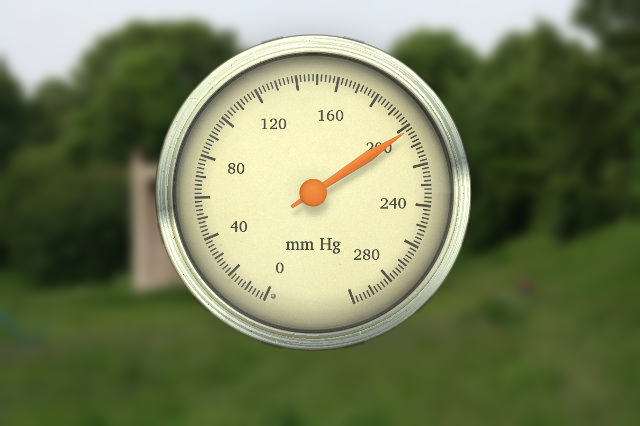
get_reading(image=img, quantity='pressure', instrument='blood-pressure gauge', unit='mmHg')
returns 202 mmHg
